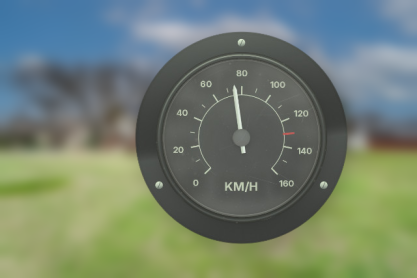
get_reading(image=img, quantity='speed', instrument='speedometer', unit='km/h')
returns 75 km/h
